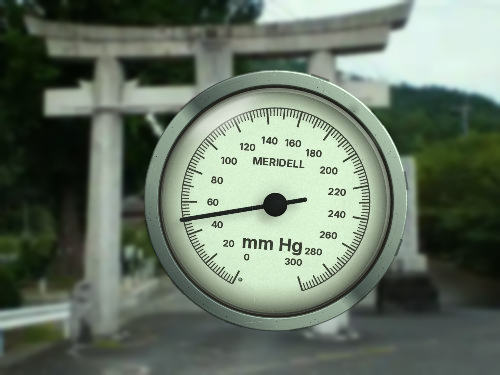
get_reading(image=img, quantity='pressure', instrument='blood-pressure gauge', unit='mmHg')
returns 50 mmHg
